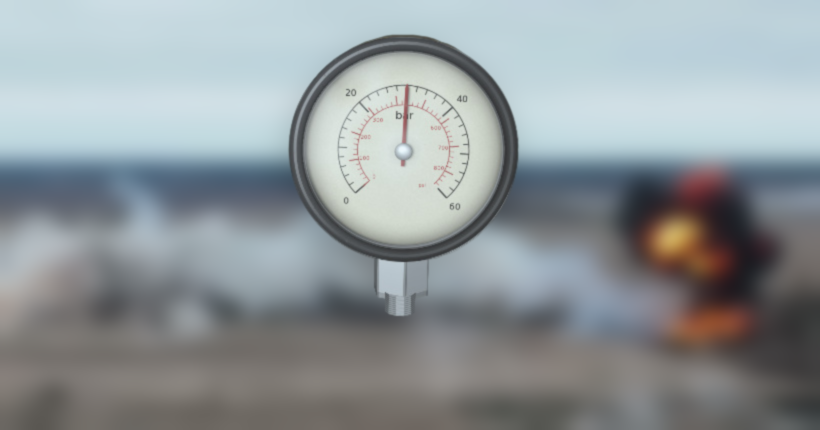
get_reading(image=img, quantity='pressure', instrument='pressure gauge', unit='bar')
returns 30 bar
